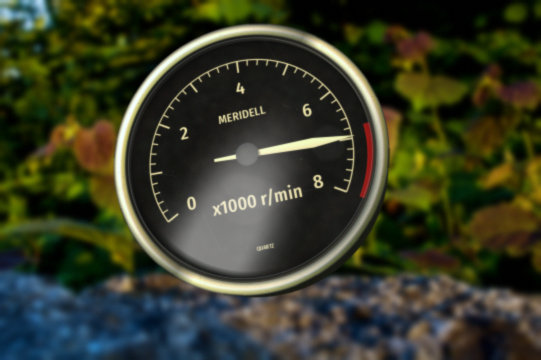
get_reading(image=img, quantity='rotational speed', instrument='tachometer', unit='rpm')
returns 7000 rpm
